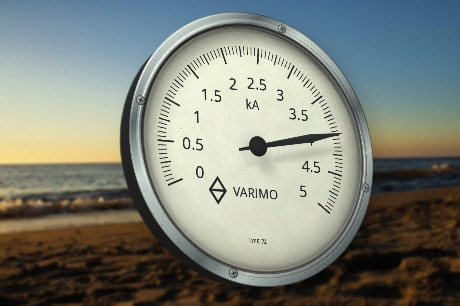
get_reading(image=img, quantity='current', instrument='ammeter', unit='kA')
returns 4 kA
